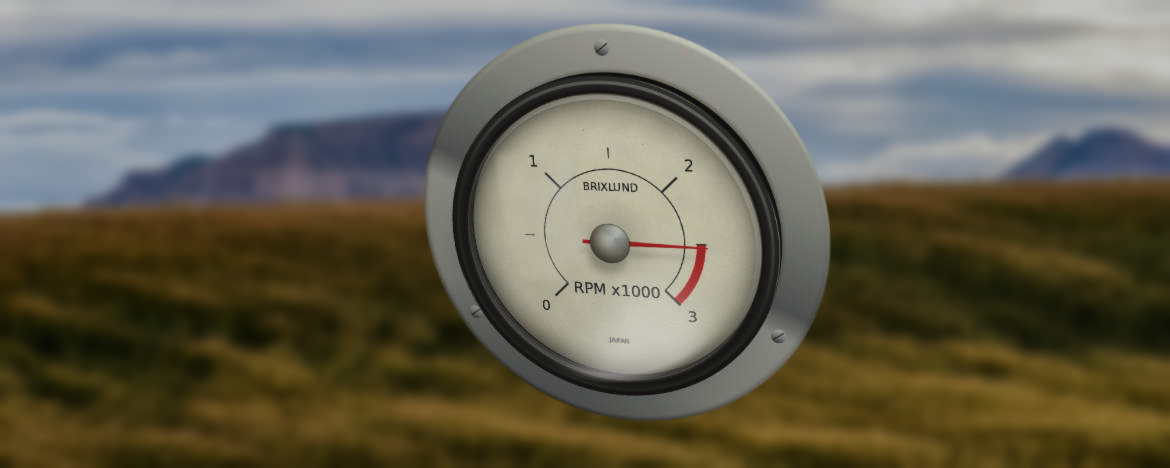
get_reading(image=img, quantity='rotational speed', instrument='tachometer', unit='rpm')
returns 2500 rpm
